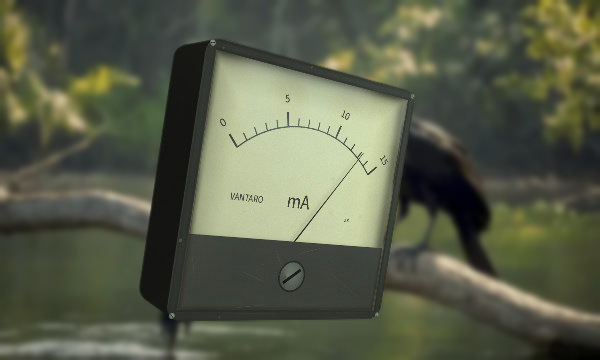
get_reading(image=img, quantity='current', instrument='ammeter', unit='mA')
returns 13 mA
